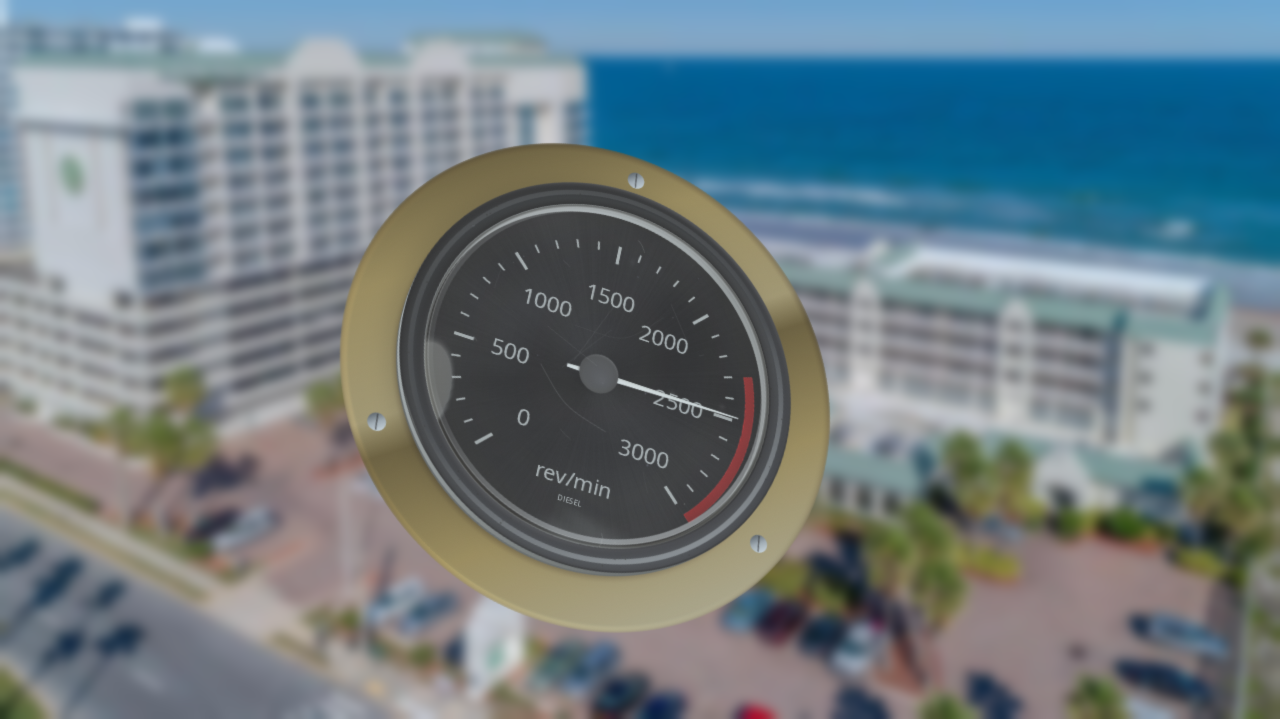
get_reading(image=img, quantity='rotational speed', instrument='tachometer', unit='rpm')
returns 2500 rpm
